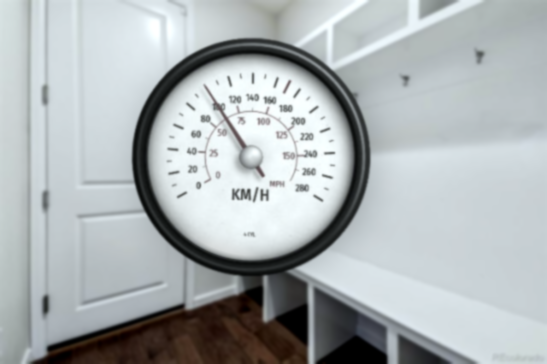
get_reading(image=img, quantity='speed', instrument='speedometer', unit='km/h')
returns 100 km/h
